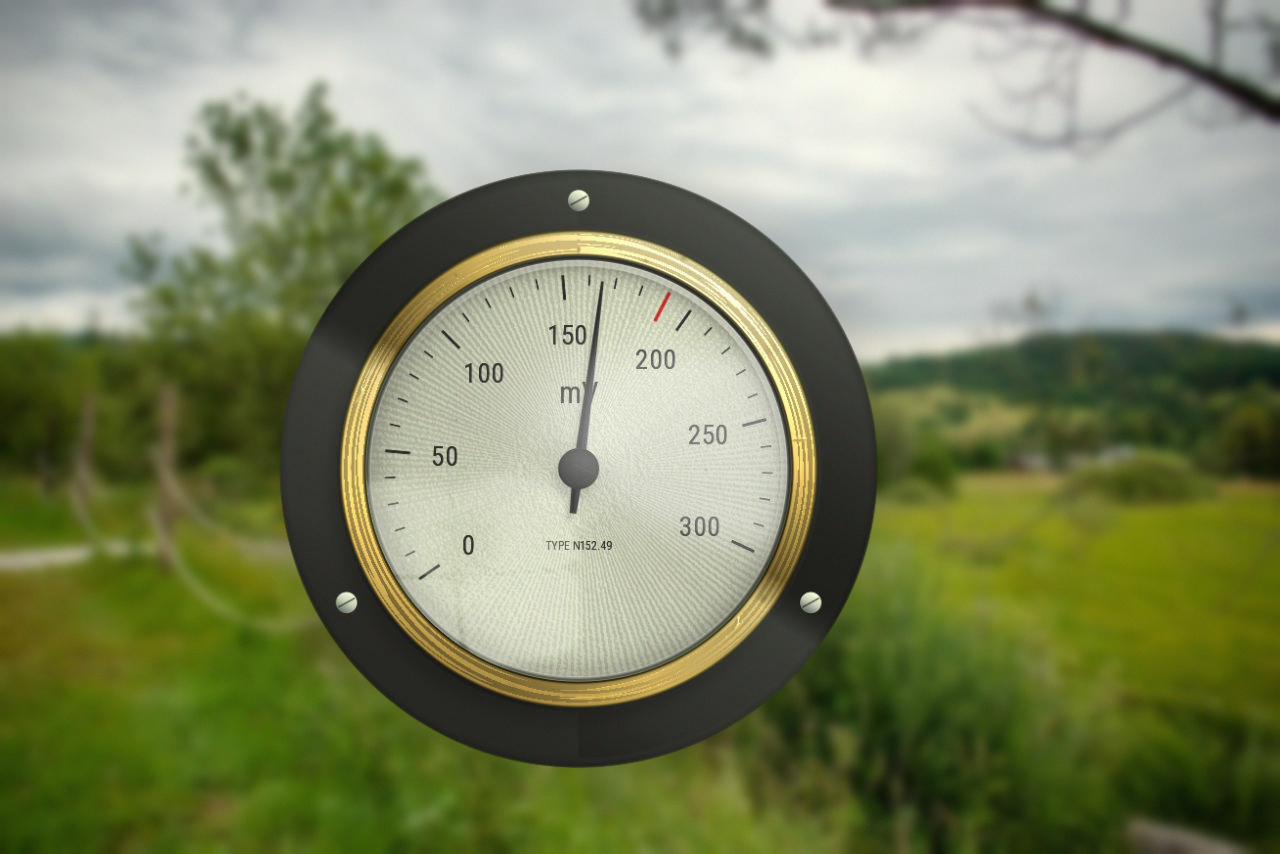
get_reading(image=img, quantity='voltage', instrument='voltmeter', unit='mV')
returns 165 mV
